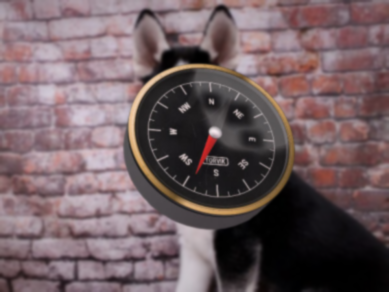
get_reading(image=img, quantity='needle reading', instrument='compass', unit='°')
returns 205 °
